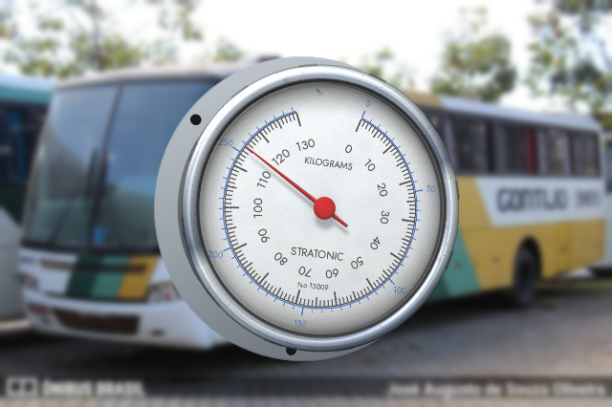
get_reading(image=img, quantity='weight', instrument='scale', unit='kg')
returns 115 kg
